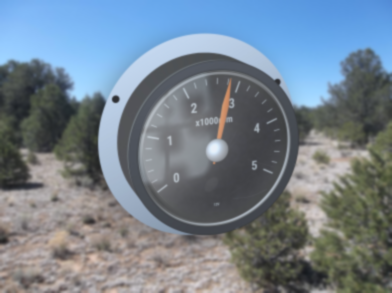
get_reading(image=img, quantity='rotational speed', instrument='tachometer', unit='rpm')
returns 2800 rpm
